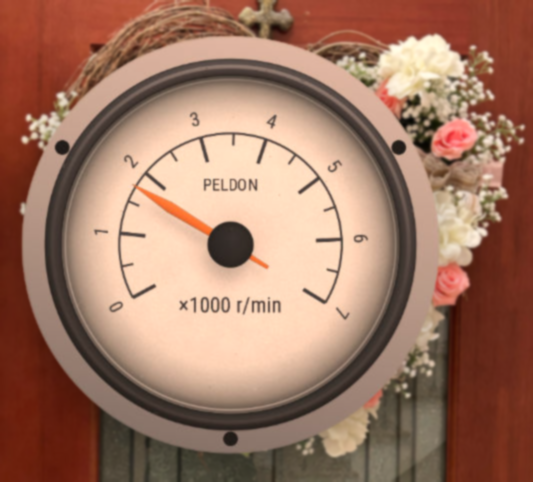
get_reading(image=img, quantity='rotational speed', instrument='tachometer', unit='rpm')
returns 1750 rpm
